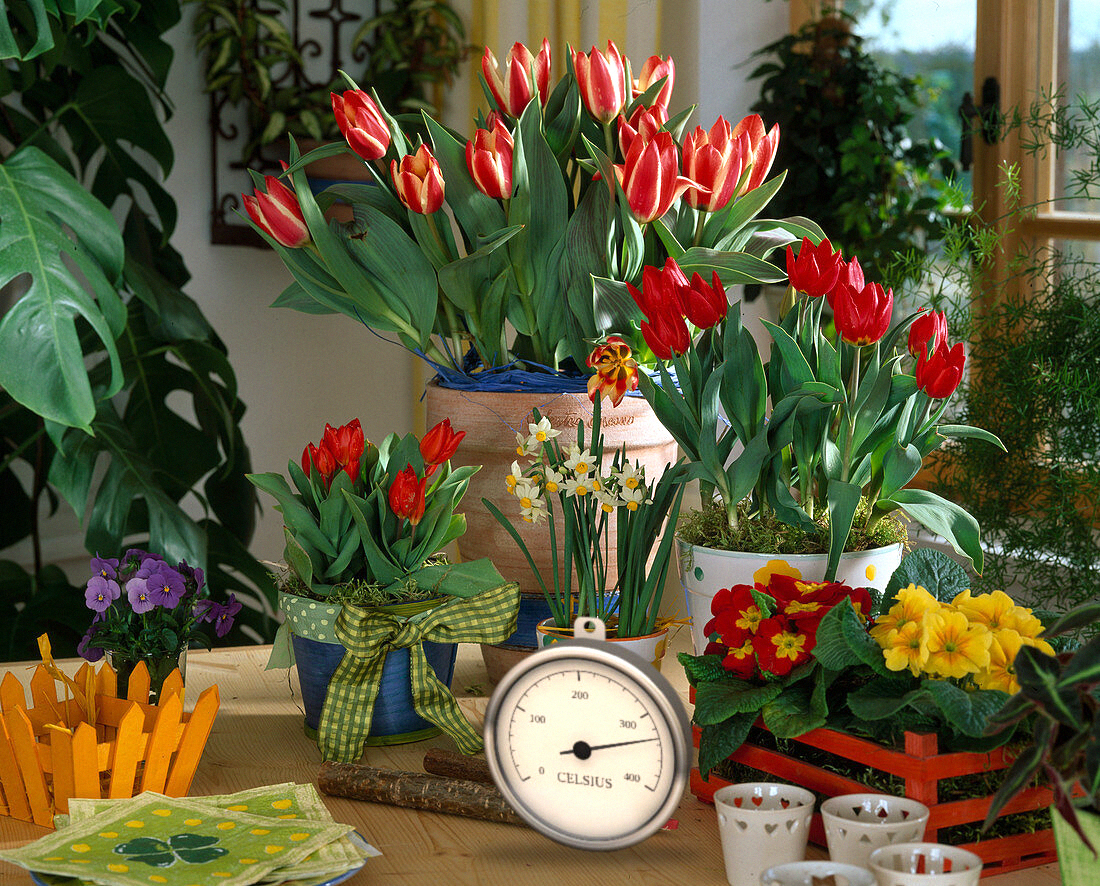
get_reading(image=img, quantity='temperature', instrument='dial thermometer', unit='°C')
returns 330 °C
